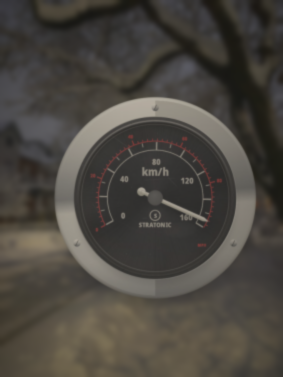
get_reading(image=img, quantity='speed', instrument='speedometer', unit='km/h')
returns 155 km/h
